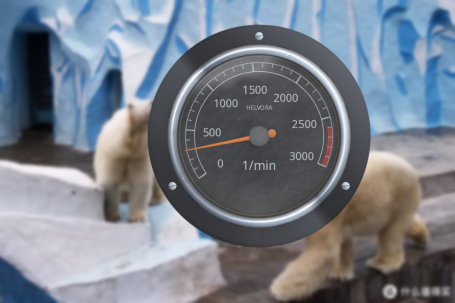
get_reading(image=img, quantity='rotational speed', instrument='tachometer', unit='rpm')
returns 300 rpm
